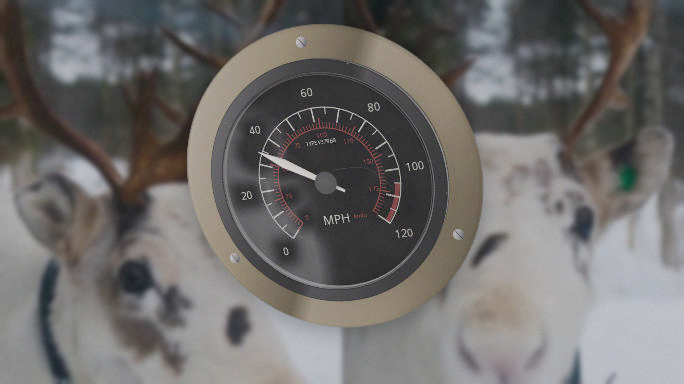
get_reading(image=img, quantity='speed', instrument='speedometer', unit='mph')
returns 35 mph
